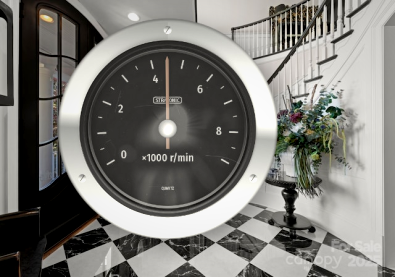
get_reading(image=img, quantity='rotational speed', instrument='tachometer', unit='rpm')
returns 4500 rpm
